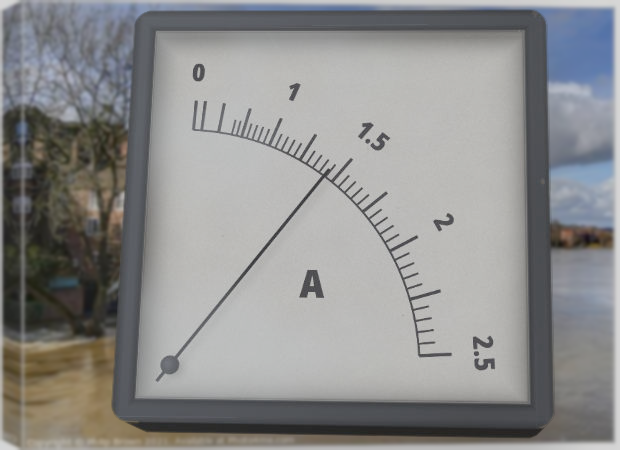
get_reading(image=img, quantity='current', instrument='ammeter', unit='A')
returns 1.45 A
